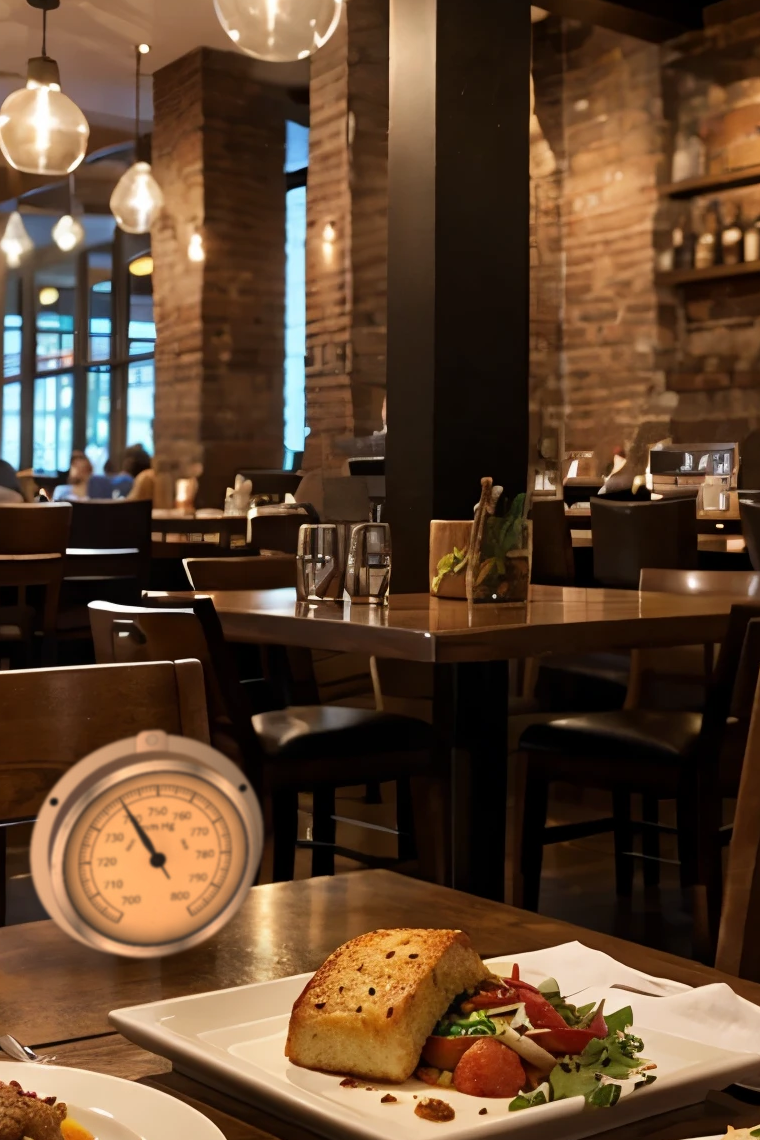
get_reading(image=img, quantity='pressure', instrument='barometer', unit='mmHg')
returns 740 mmHg
